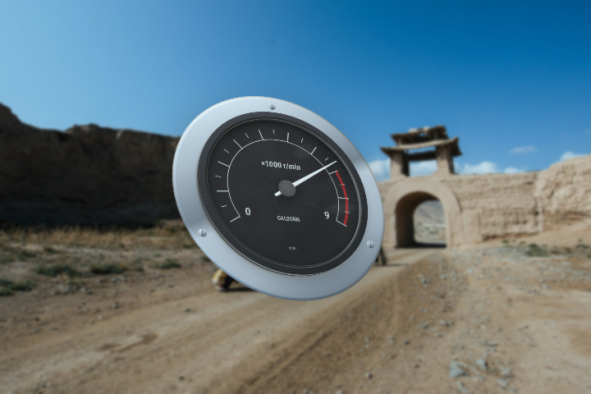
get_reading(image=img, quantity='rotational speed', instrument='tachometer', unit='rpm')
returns 6750 rpm
